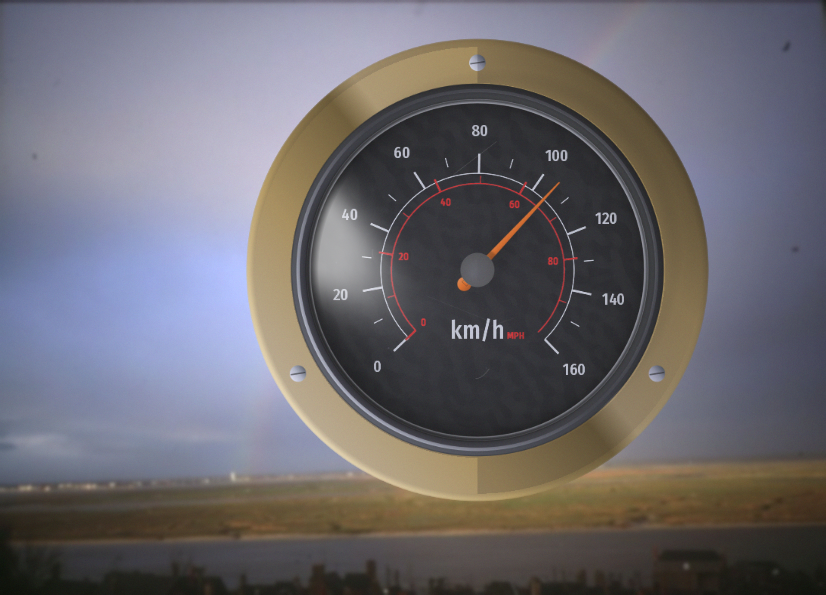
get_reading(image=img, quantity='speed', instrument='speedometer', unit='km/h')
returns 105 km/h
